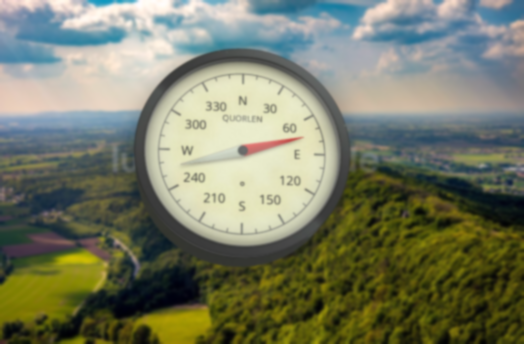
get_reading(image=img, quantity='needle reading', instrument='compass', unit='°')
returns 75 °
